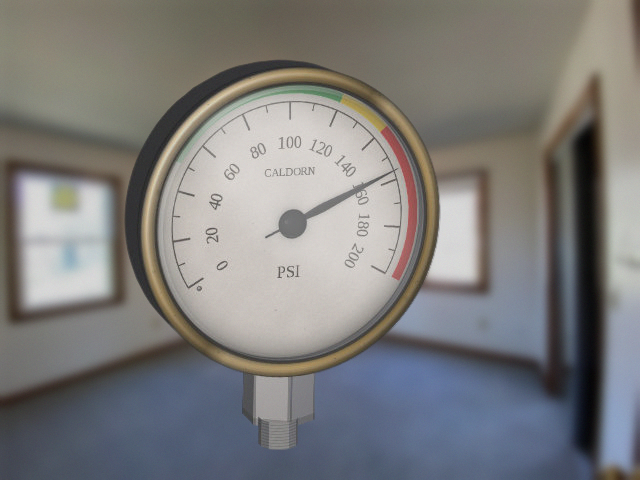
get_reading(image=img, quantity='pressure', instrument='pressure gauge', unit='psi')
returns 155 psi
